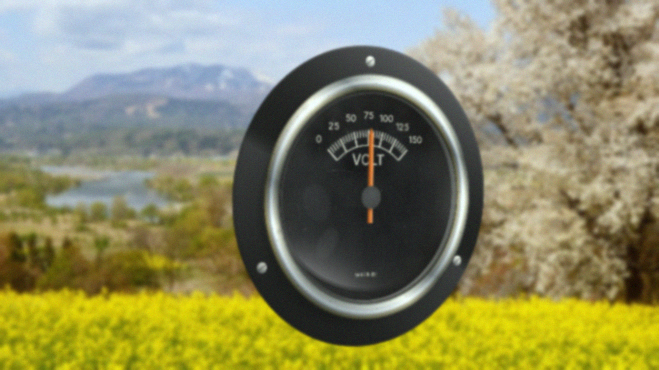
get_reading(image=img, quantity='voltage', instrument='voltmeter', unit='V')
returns 75 V
